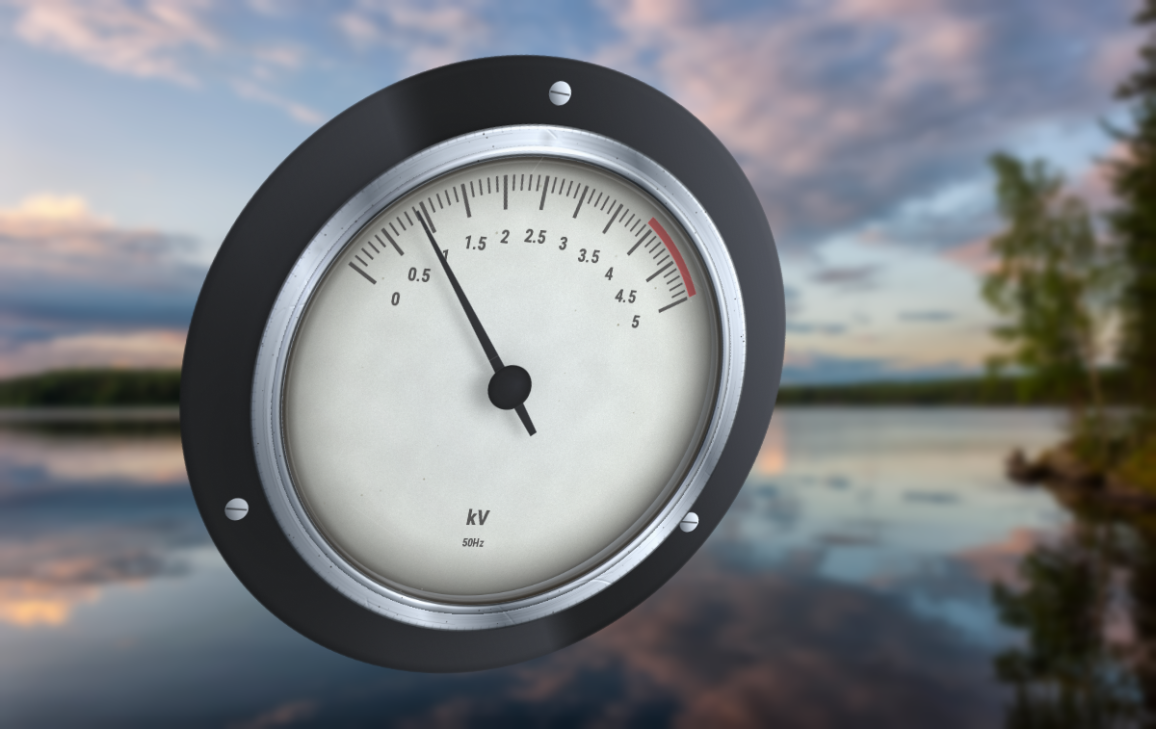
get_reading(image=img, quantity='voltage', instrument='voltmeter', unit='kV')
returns 0.9 kV
